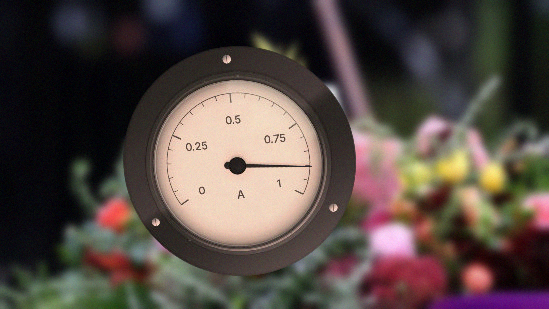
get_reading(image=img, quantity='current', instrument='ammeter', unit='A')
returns 0.9 A
